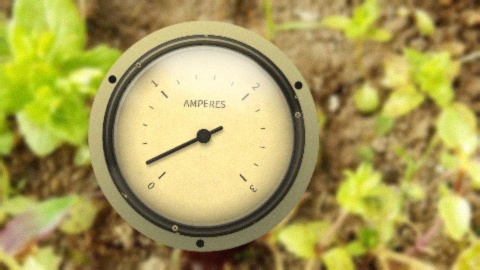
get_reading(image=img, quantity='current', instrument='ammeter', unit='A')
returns 0.2 A
